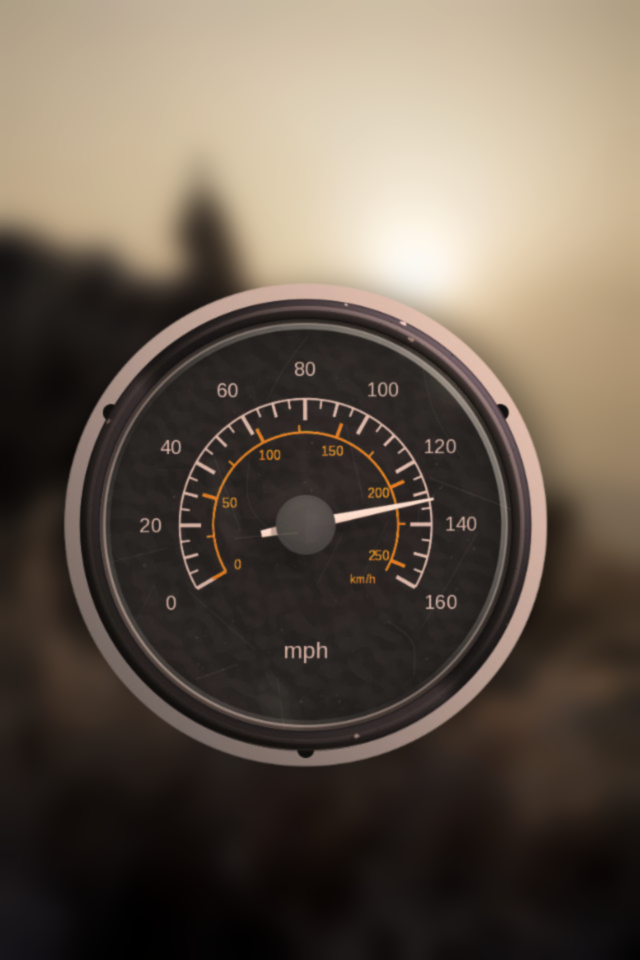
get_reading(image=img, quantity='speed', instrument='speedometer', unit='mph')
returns 132.5 mph
